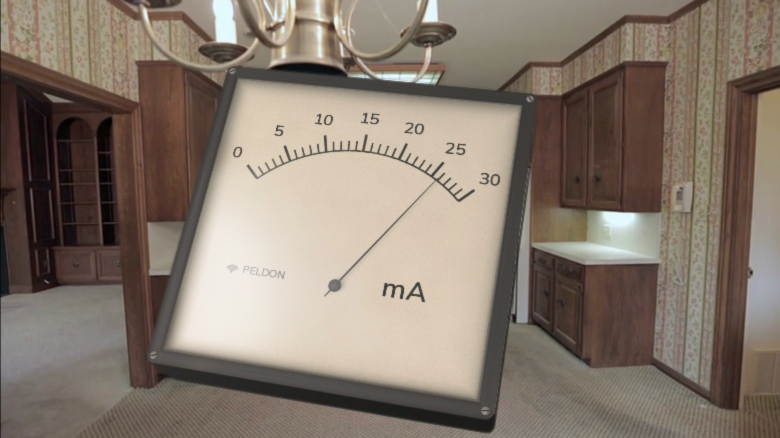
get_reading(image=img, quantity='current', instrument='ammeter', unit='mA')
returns 26 mA
